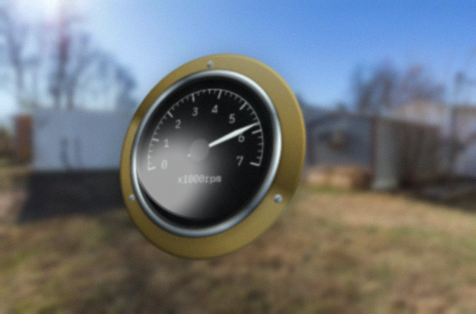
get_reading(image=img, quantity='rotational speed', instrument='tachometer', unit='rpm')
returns 5800 rpm
